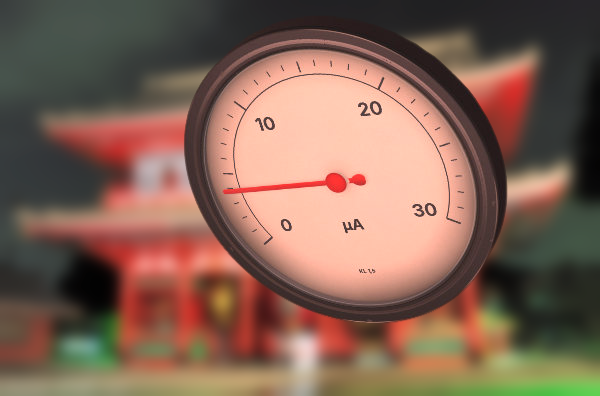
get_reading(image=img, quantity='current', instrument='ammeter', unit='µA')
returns 4 µA
